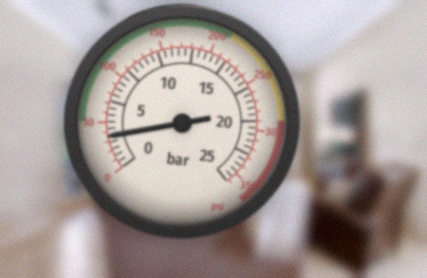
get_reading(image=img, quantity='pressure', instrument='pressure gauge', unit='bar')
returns 2.5 bar
